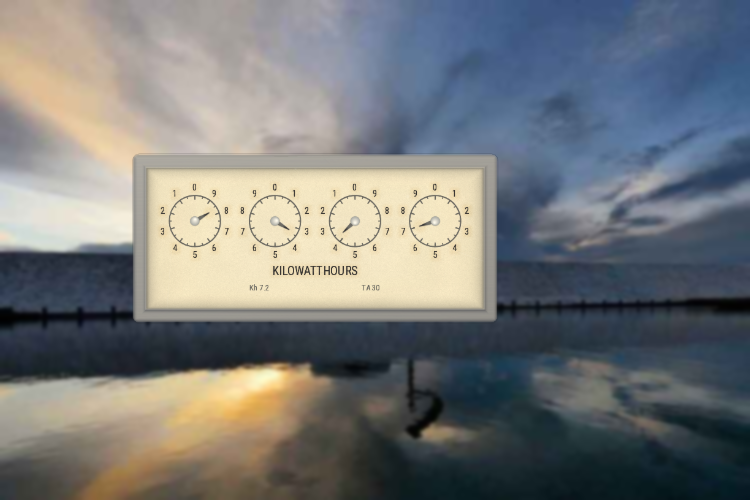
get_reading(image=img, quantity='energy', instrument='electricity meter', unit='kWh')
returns 8337 kWh
